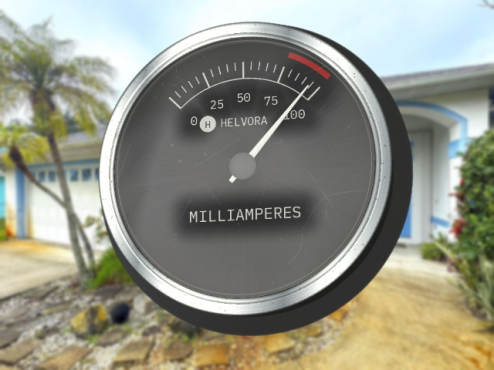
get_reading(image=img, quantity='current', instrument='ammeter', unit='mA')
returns 95 mA
